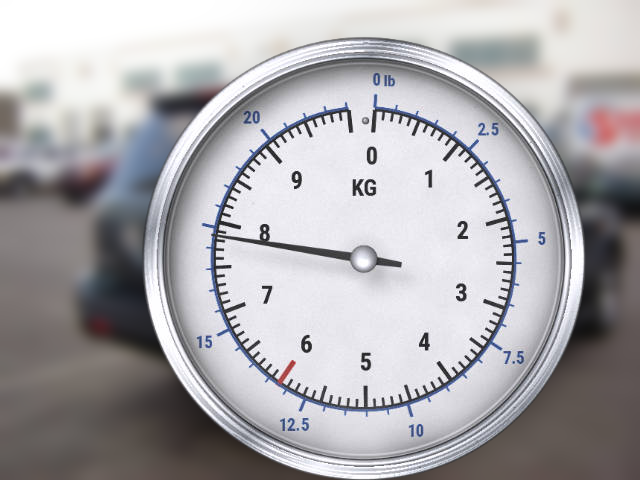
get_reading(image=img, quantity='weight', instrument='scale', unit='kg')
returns 7.85 kg
